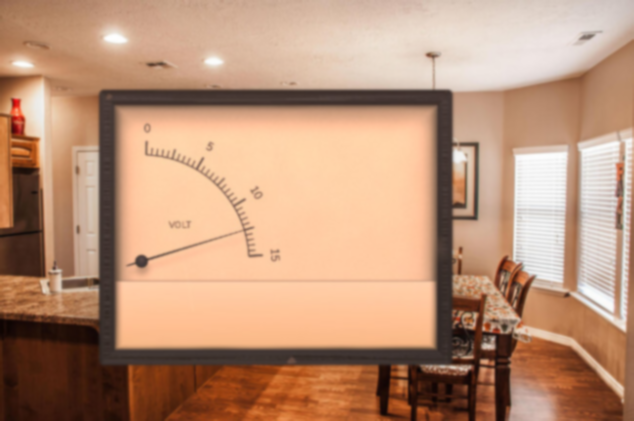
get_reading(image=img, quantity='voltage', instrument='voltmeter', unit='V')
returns 12.5 V
